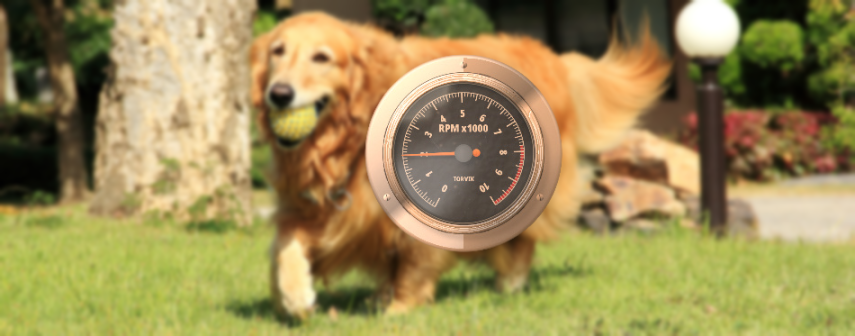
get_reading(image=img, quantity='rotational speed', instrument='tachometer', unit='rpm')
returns 2000 rpm
